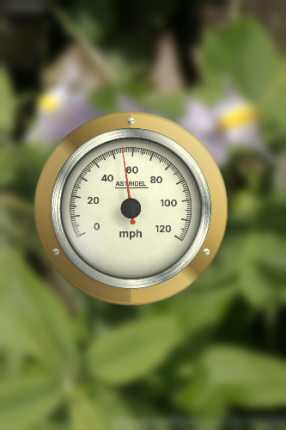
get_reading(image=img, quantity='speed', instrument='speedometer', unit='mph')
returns 55 mph
